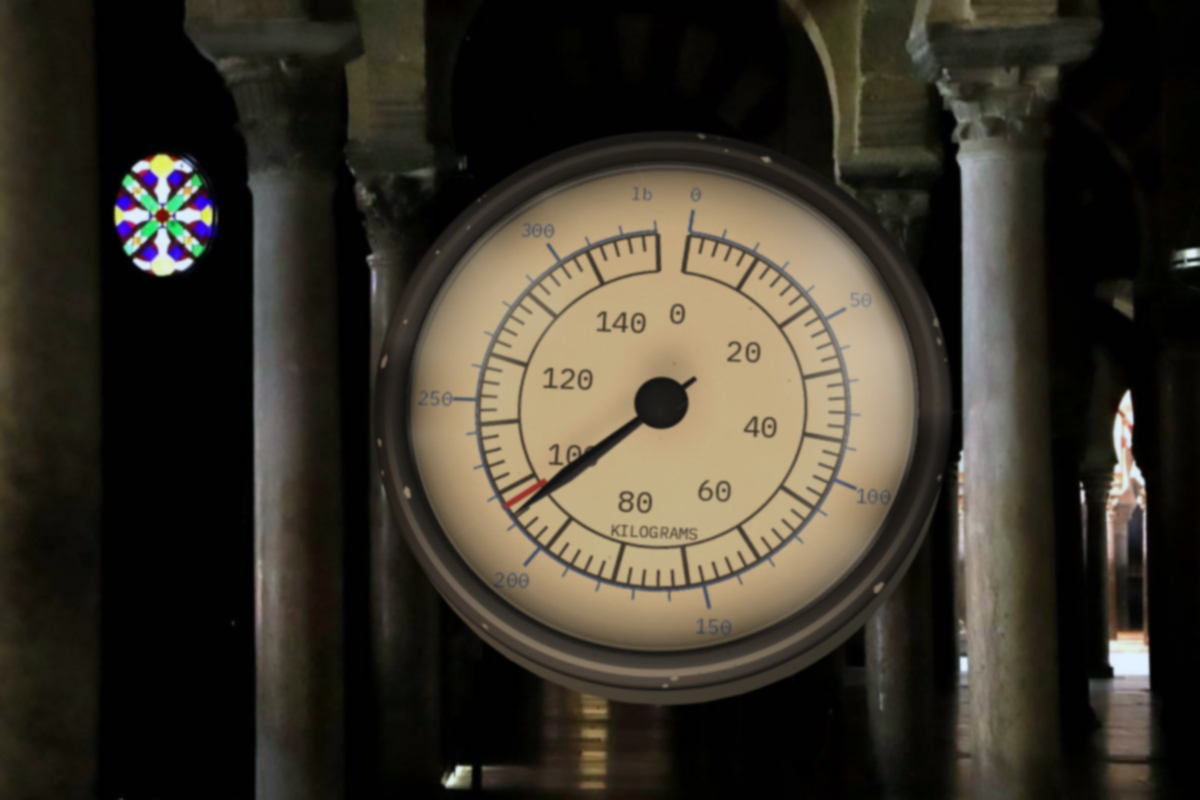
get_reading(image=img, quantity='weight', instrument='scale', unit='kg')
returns 96 kg
